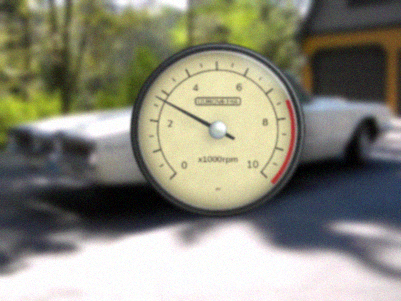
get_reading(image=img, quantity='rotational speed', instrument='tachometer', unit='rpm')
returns 2750 rpm
